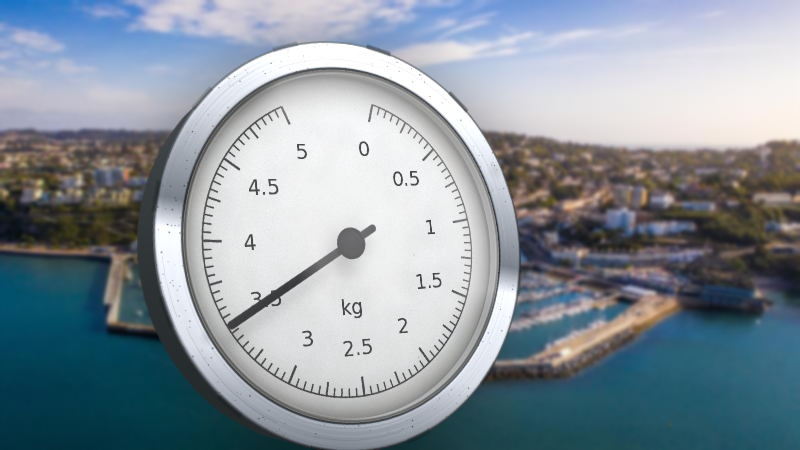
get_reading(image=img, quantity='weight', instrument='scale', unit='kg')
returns 3.5 kg
